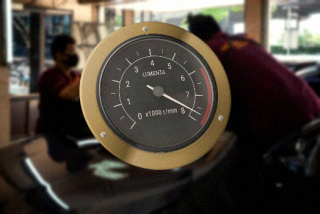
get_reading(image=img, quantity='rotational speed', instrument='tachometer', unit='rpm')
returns 7750 rpm
